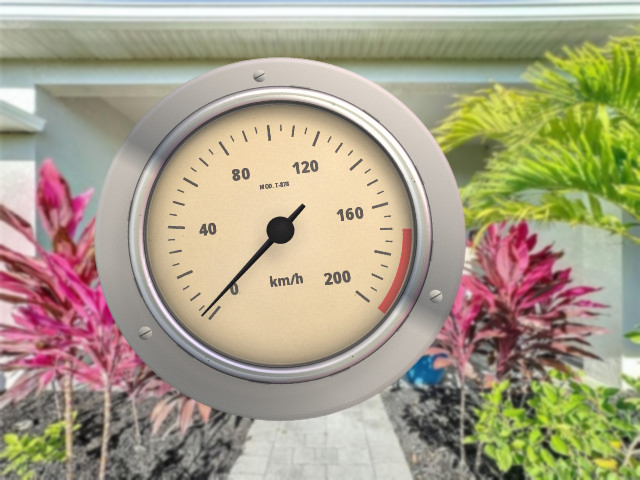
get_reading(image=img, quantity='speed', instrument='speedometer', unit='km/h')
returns 2.5 km/h
